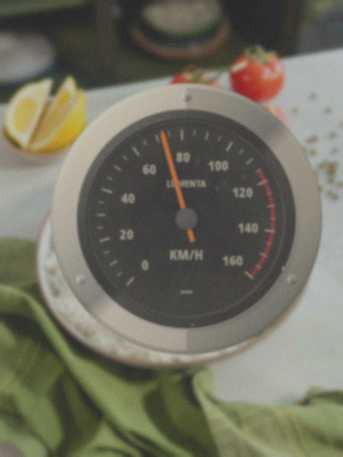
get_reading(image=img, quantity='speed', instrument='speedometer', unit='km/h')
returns 72.5 km/h
